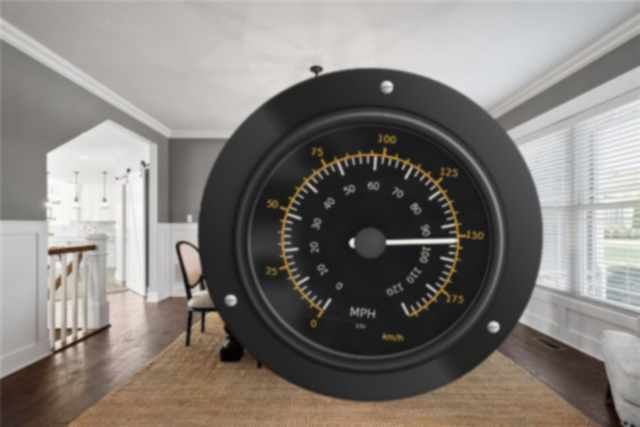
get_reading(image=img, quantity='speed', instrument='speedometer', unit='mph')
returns 94 mph
